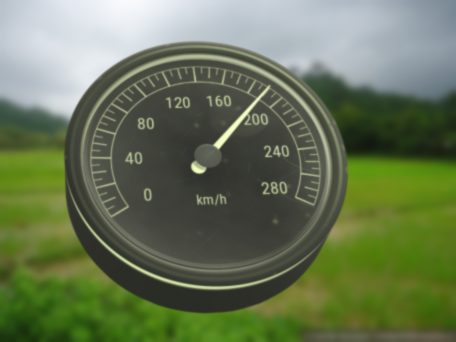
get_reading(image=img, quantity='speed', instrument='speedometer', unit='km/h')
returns 190 km/h
